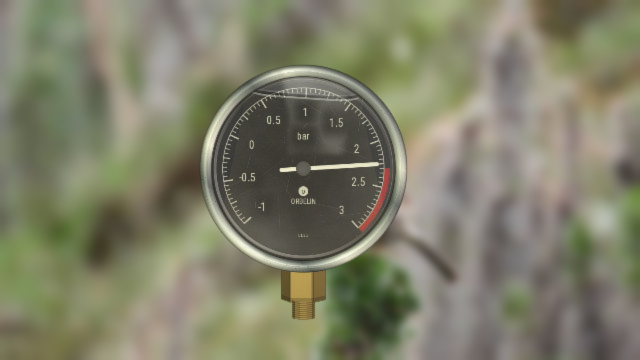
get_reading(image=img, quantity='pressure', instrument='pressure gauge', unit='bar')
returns 2.25 bar
